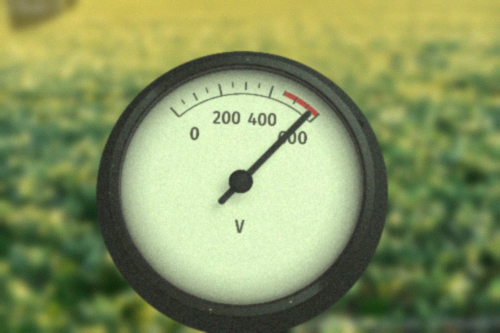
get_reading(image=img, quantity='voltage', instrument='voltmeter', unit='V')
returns 575 V
